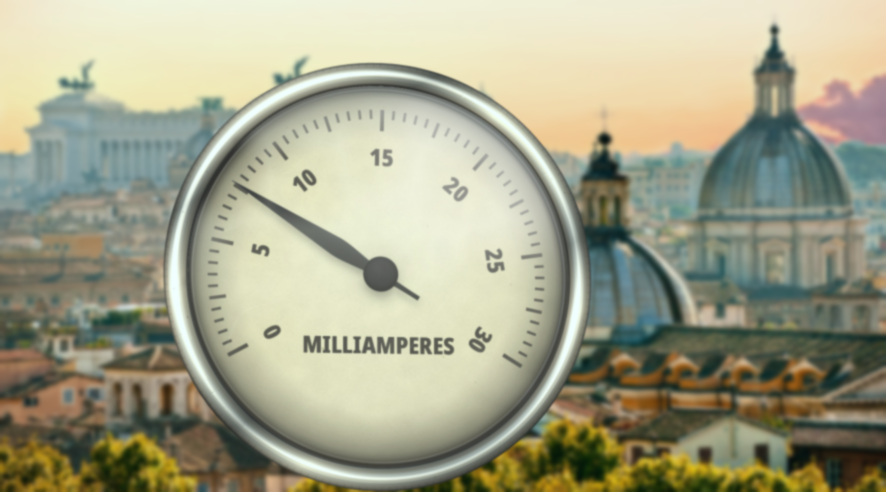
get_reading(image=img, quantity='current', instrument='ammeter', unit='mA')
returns 7.5 mA
